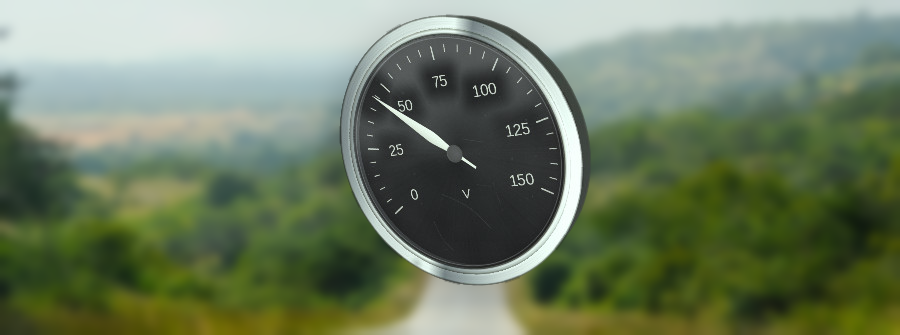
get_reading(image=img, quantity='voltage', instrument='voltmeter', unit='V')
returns 45 V
